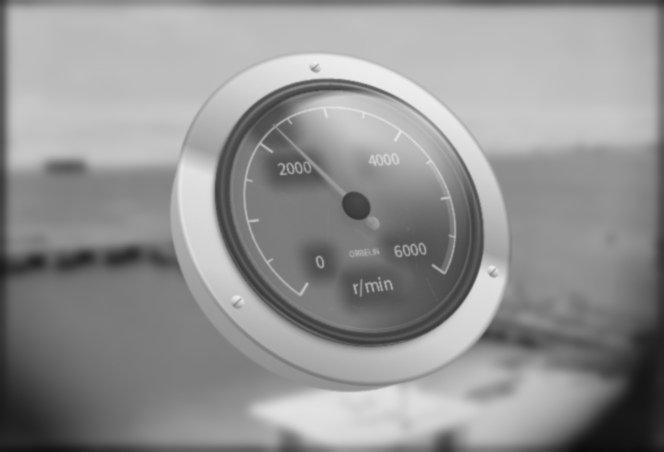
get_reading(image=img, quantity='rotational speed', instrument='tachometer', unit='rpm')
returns 2250 rpm
